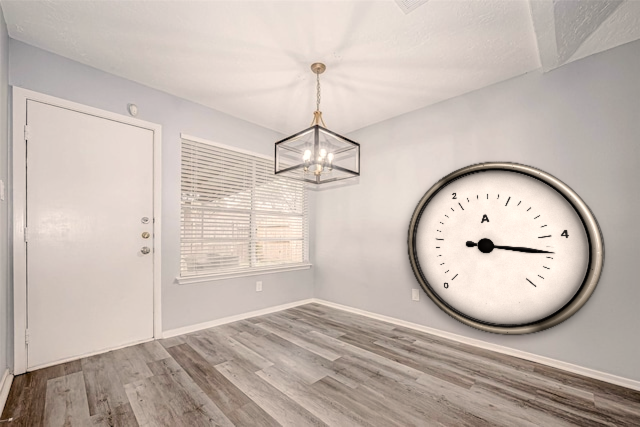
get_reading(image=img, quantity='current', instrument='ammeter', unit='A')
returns 4.3 A
